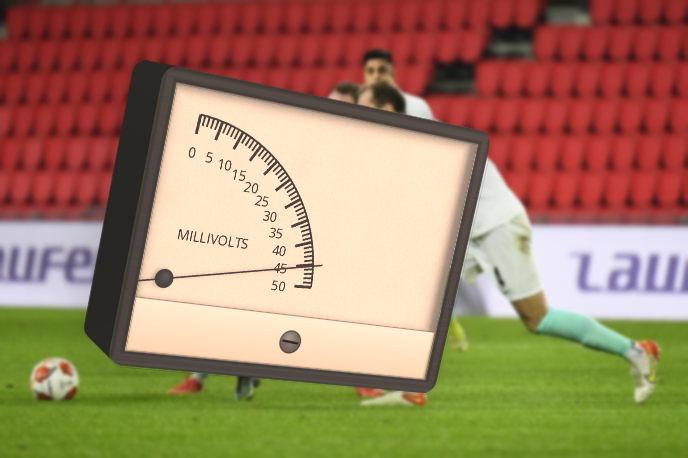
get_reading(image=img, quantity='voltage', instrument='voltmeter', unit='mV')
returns 45 mV
